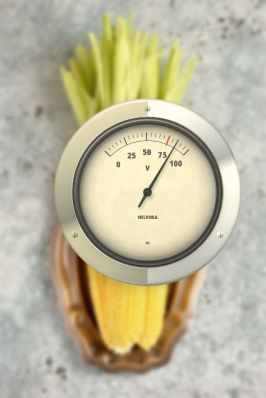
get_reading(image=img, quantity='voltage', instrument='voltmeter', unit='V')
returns 85 V
